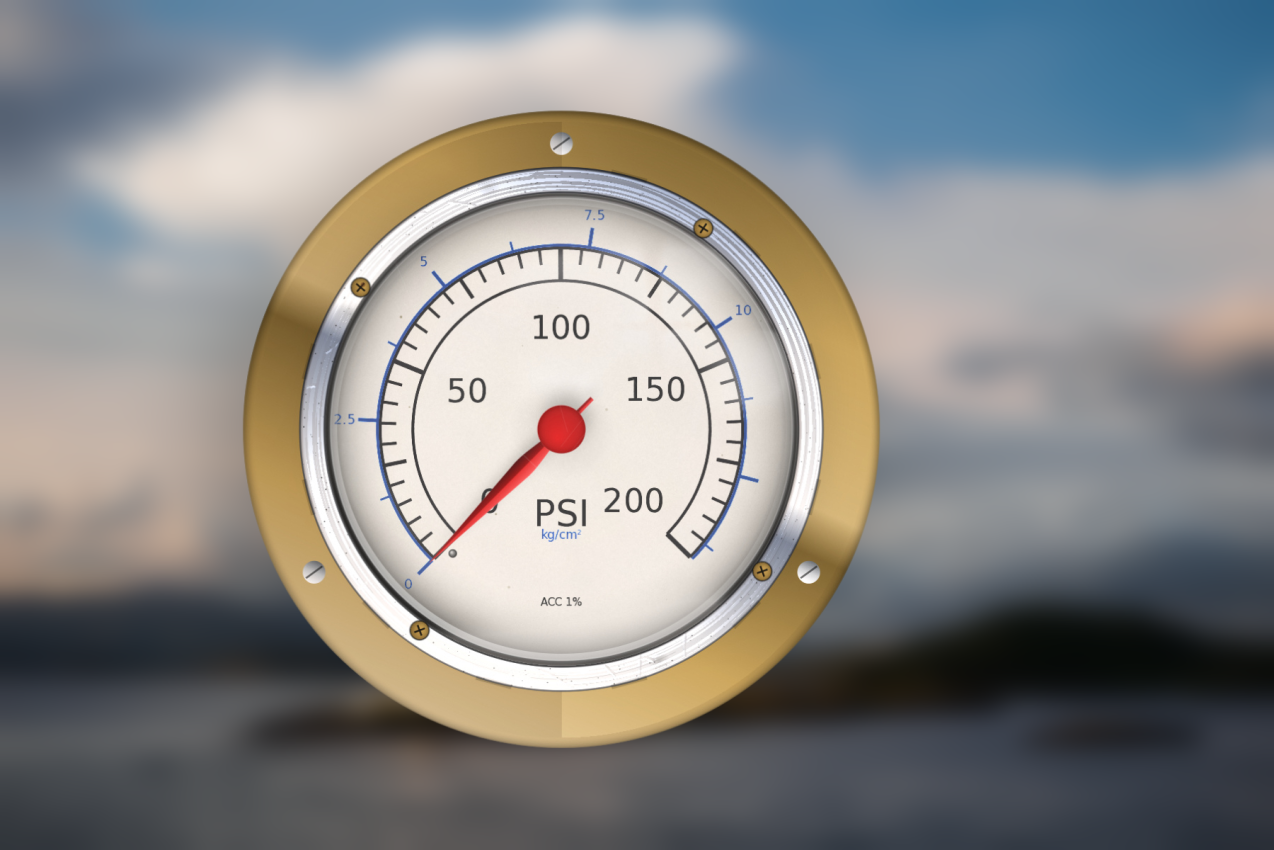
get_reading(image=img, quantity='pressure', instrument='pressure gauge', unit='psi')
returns 0 psi
